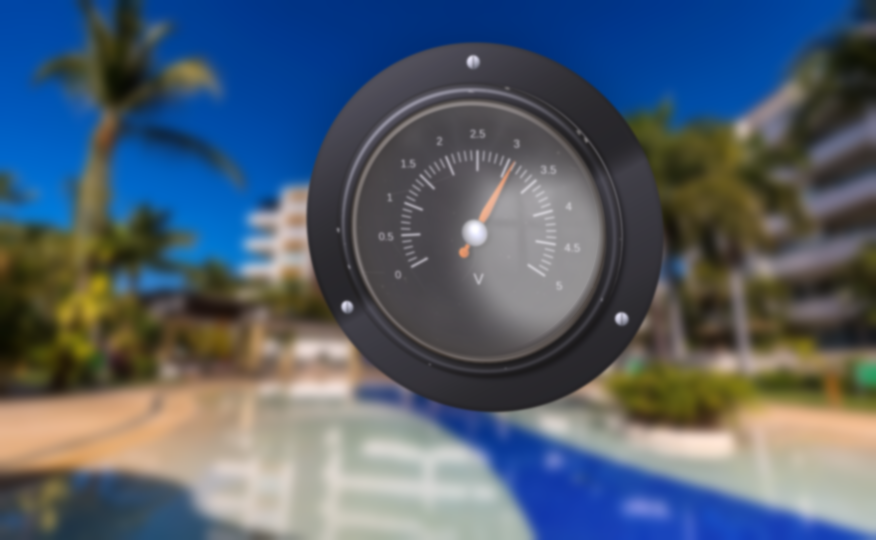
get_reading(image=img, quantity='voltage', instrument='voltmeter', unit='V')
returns 3.1 V
